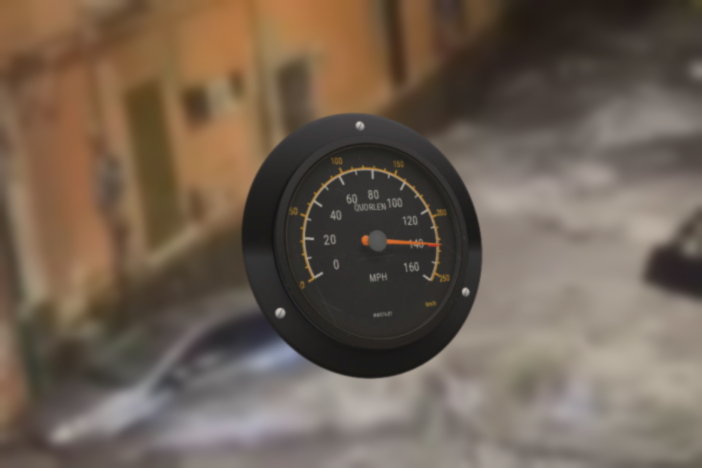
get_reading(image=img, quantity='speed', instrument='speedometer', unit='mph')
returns 140 mph
